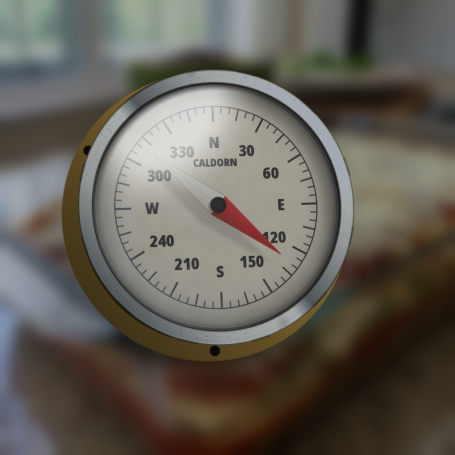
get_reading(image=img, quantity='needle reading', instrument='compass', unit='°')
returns 130 °
